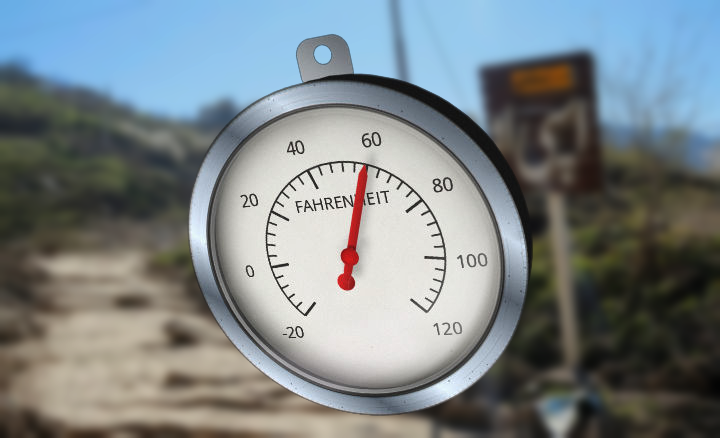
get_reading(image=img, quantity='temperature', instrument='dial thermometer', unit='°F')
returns 60 °F
